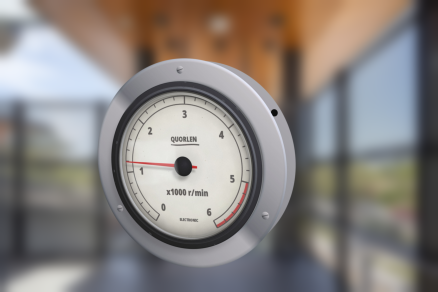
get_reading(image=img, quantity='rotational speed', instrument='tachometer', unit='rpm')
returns 1200 rpm
